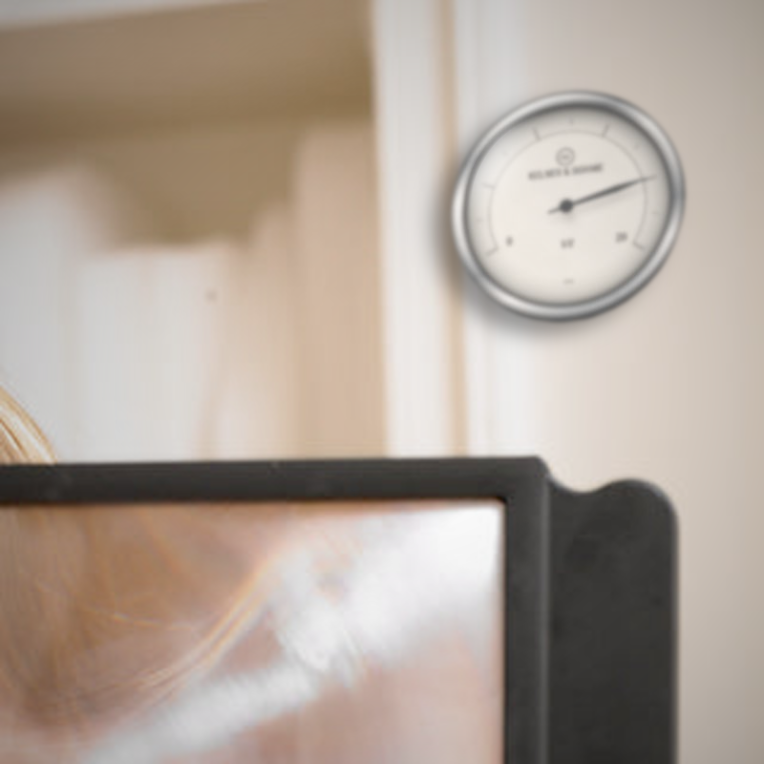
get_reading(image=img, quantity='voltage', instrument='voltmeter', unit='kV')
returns 16 kV
